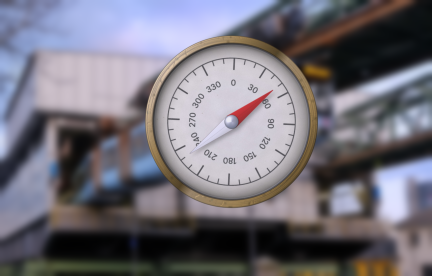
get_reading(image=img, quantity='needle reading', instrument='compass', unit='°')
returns 50 °
